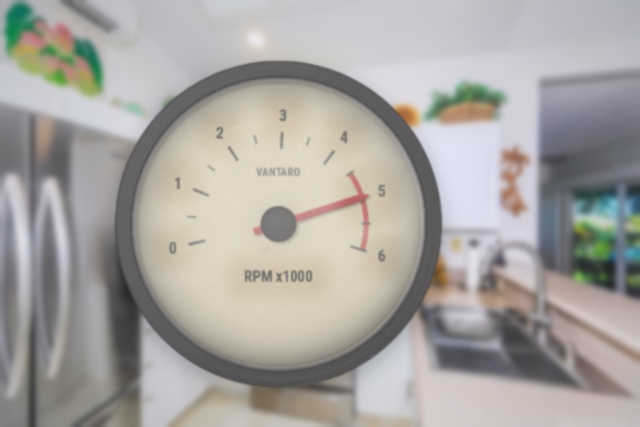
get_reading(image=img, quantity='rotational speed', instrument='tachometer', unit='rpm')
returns 5000 rpm
